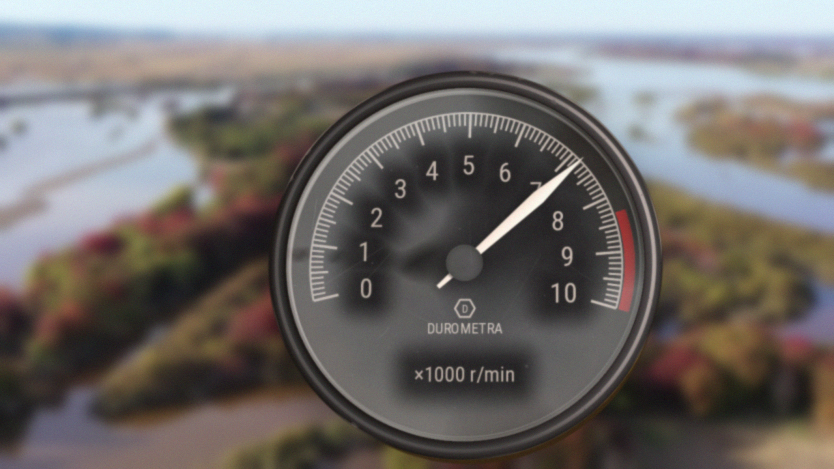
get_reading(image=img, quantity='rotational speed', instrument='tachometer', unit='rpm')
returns 7200 rpm
